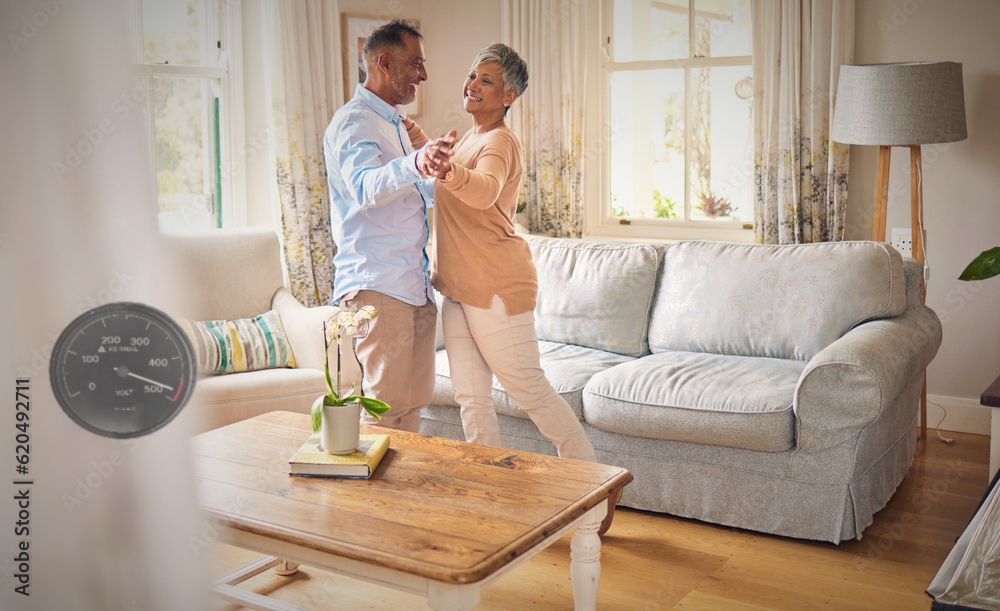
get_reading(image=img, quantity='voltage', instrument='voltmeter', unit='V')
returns 475 V
